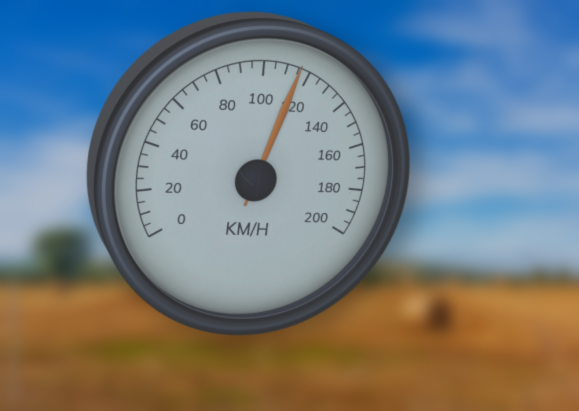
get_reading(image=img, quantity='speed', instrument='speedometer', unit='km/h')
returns 115 km/h
